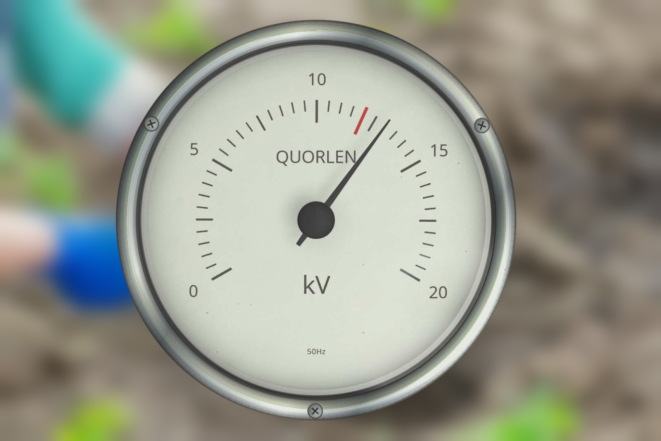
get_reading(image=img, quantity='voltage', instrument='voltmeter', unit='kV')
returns 13 kV
